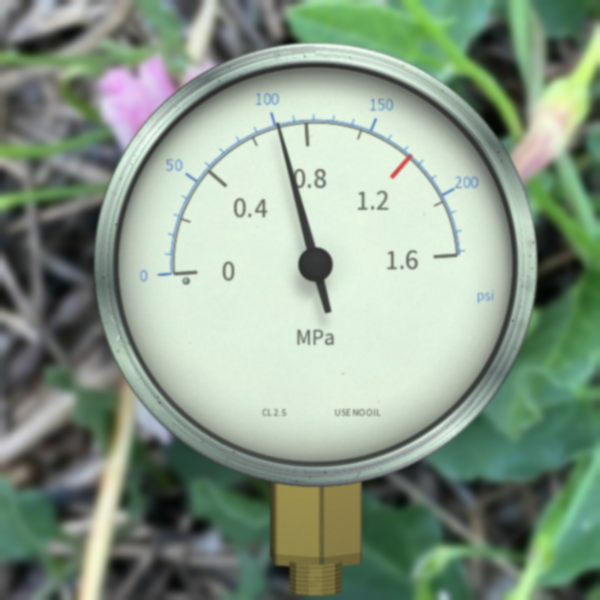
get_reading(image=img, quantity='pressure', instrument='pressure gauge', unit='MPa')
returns 0.7 MPa
